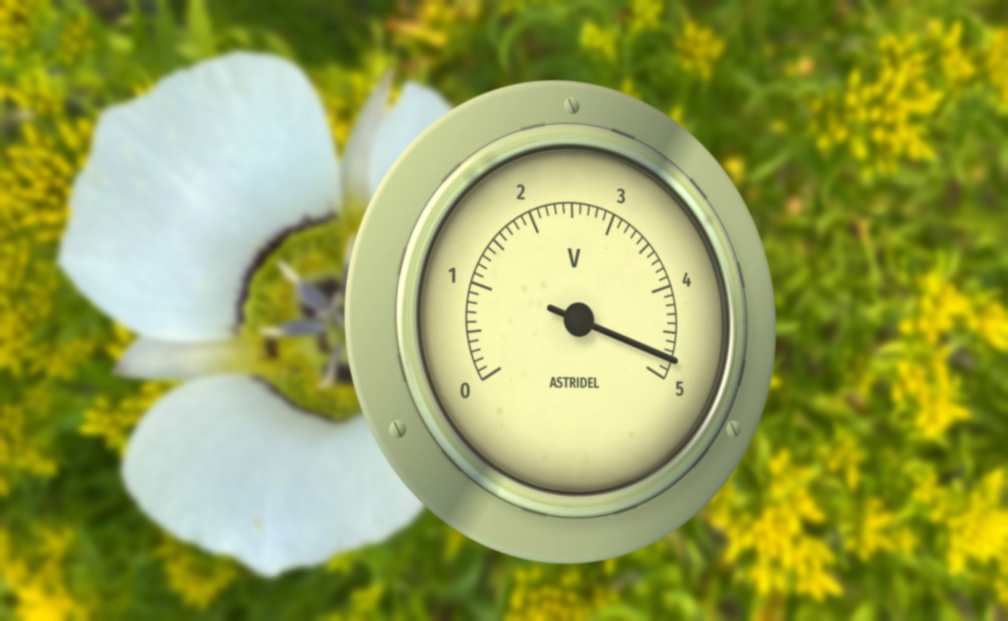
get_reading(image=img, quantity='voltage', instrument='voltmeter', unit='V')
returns 4.8 V
